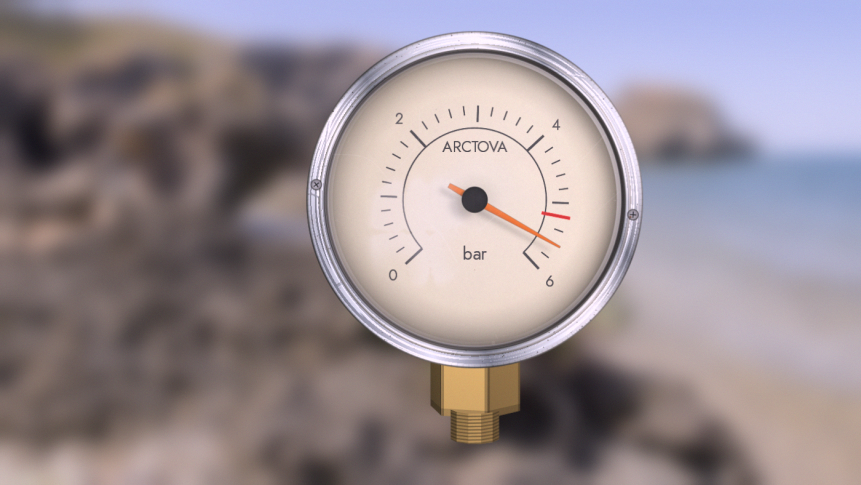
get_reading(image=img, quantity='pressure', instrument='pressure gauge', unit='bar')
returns 5.6 bar
